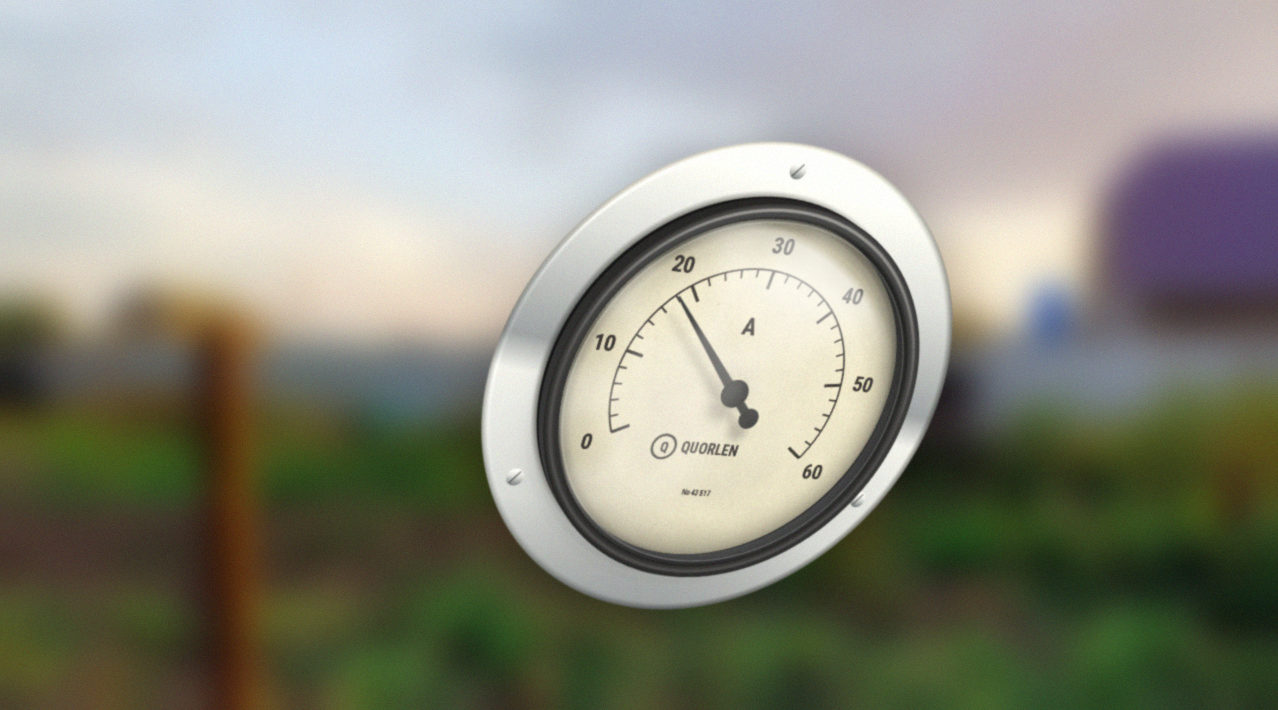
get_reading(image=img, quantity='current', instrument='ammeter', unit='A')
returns 18 A
